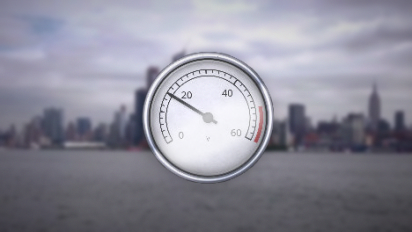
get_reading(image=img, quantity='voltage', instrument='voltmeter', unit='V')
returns 16 V
